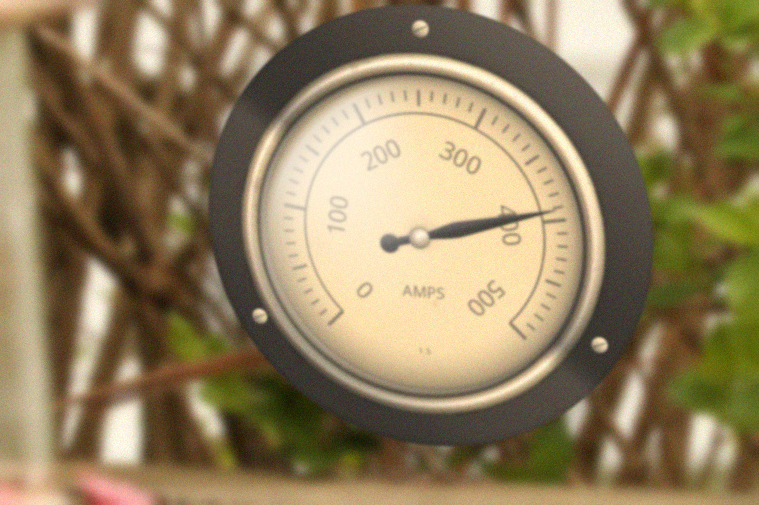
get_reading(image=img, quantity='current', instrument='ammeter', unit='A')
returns 390 A
